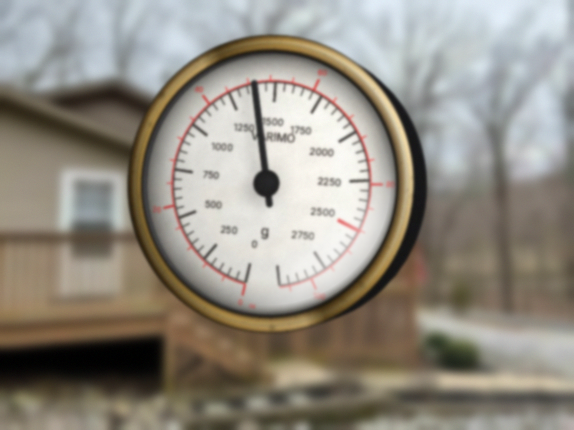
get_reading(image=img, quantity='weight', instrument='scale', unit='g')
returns 1400 g
